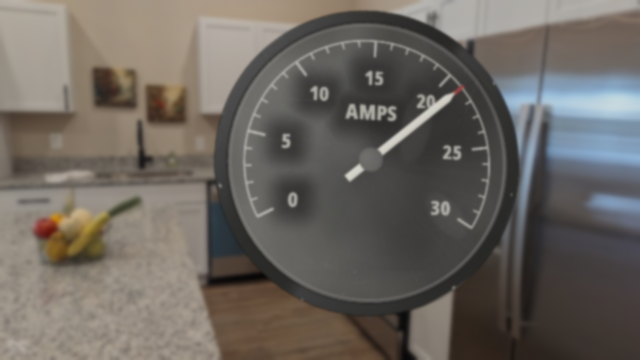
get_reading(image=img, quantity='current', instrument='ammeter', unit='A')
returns 21 A
